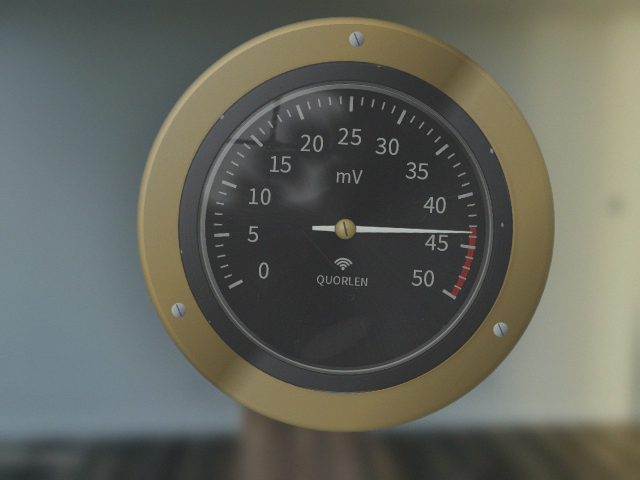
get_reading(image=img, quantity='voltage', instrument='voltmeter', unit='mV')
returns 43.5 mV
